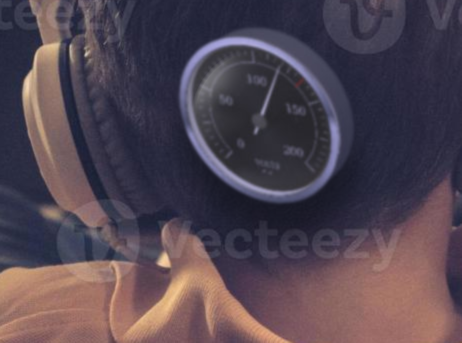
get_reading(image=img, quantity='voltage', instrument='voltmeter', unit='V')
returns 120 V
